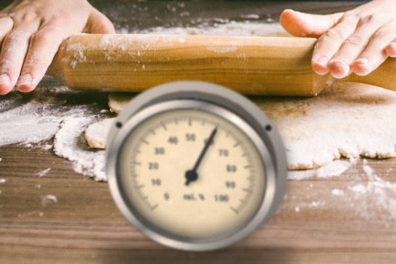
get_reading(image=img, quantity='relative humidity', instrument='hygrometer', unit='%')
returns 60 %
